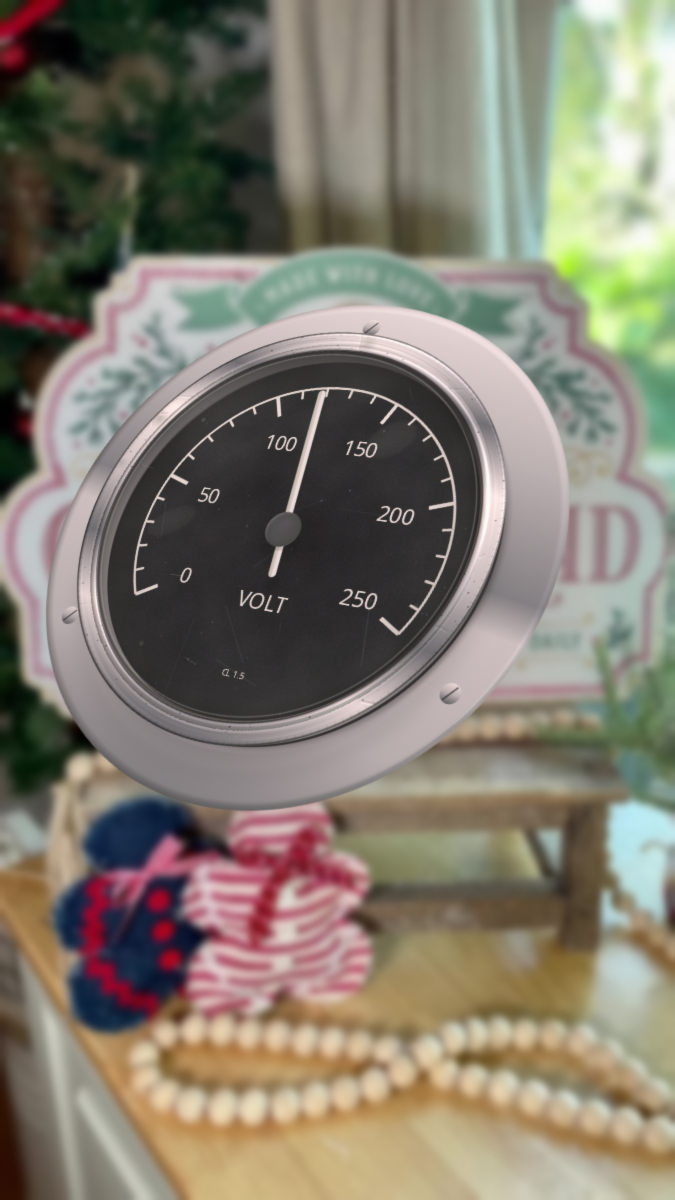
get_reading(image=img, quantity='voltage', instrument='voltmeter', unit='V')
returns 120 V
